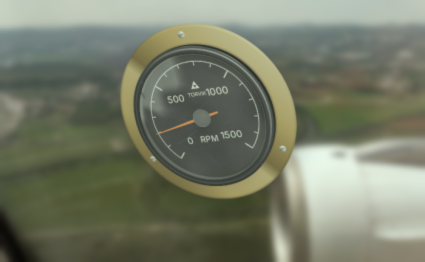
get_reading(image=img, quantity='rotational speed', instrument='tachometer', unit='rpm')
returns 200 rpm
